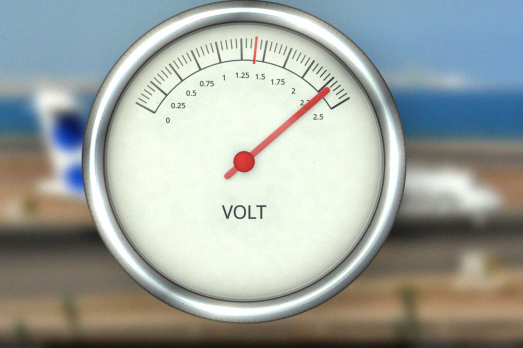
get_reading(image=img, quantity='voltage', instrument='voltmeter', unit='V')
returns 2.3 V
